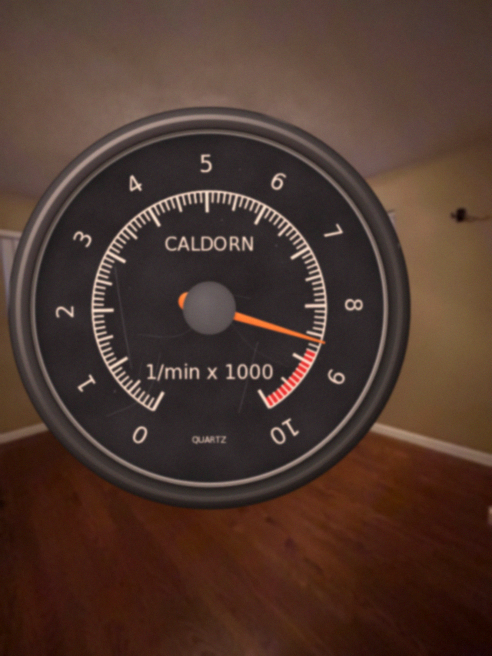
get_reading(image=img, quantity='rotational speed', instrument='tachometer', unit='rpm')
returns 8600 rpm
